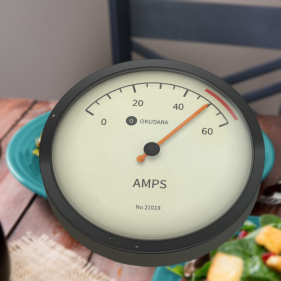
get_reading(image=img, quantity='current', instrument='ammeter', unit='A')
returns 50 A
